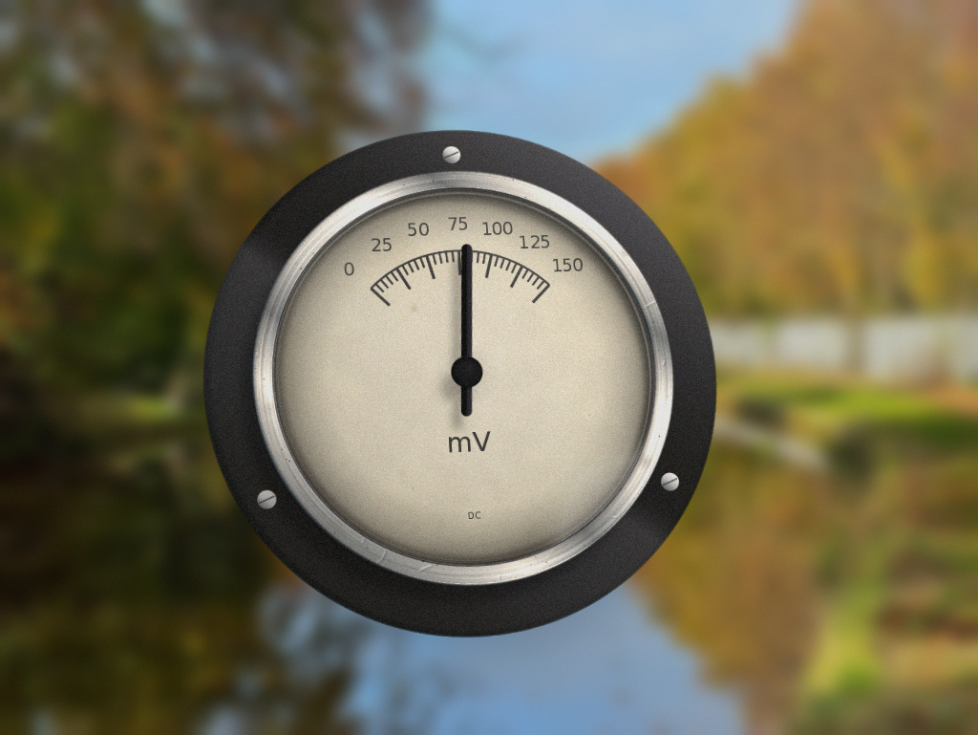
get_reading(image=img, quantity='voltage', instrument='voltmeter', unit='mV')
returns 80 mV
